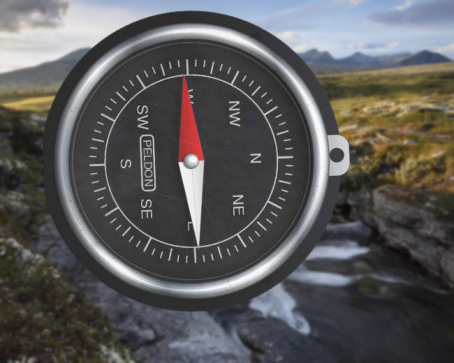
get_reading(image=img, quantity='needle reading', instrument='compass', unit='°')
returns 267.5 °
